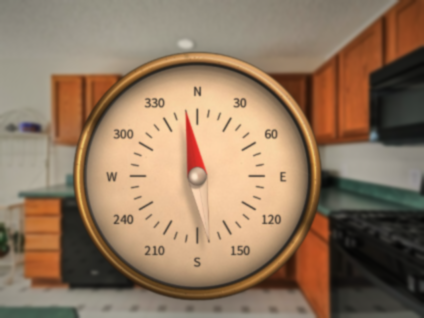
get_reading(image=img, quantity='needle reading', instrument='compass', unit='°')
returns 350 °
